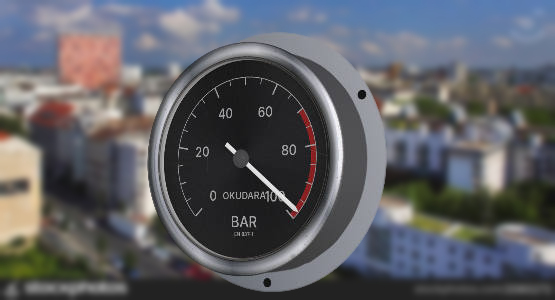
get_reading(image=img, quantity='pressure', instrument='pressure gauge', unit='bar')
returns 97.5 bar
